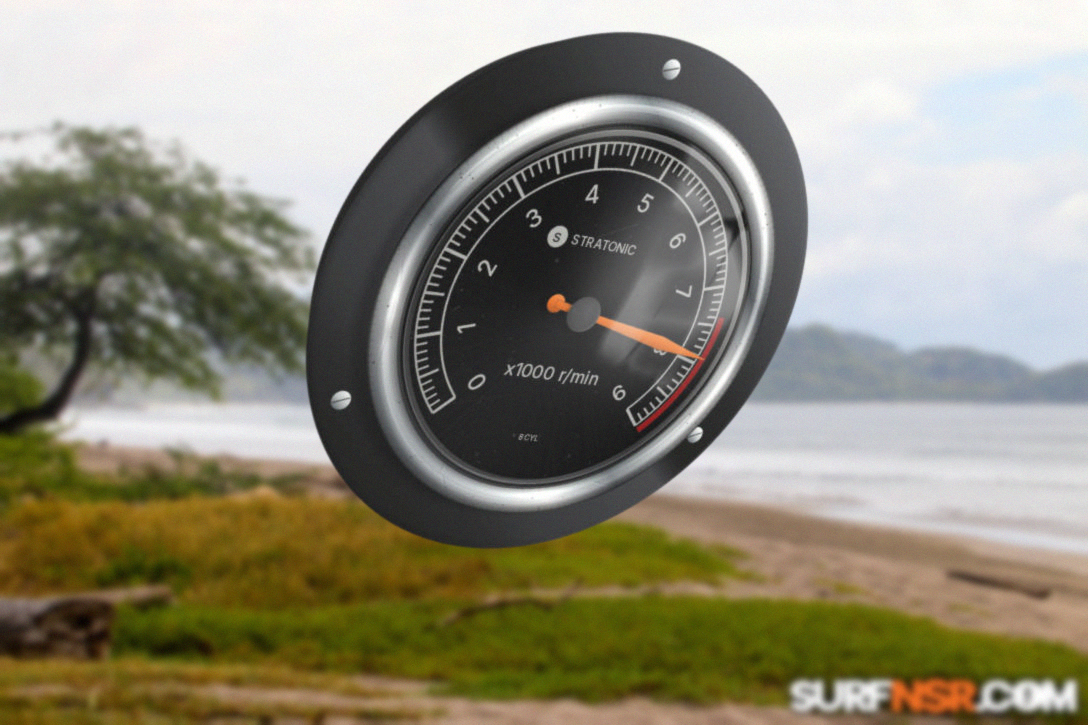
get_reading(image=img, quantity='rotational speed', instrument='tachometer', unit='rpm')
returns 7900 rpm
